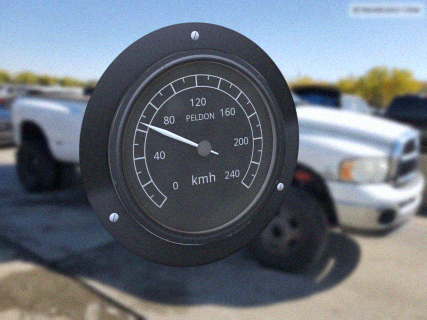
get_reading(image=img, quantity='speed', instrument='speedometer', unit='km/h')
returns 65 km/h
